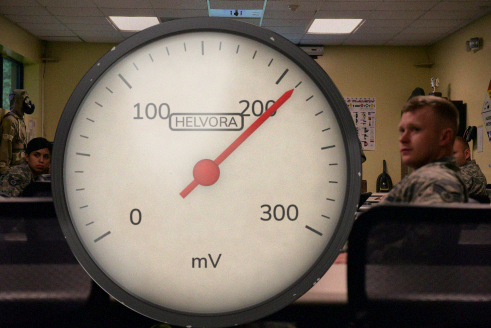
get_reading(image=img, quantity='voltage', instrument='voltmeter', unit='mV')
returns 210 mV
